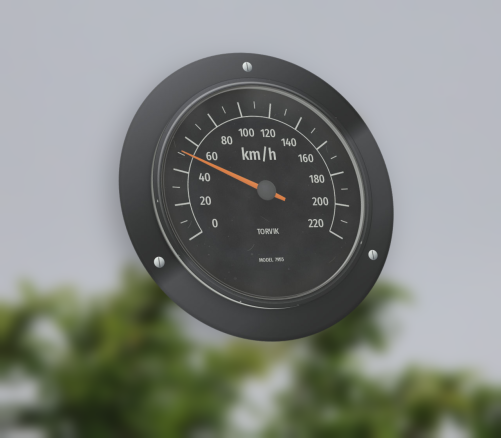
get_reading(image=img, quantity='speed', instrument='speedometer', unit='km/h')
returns 50 km/h
